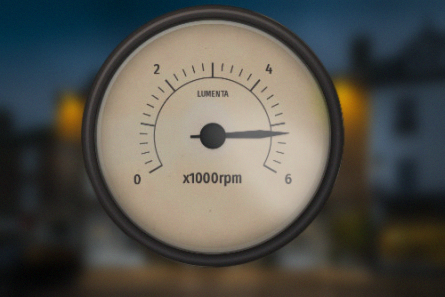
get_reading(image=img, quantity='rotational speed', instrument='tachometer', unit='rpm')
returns 5200 rpm
